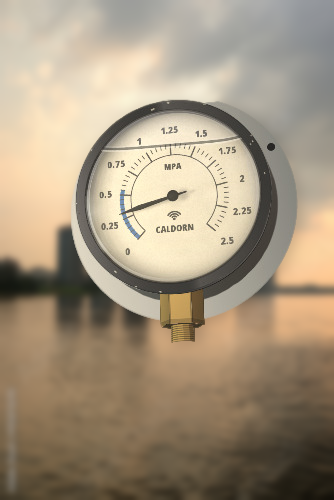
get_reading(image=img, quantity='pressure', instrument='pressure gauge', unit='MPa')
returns 0.3 MPa
